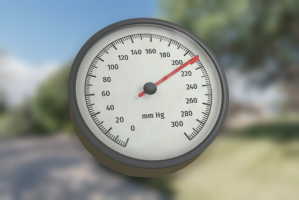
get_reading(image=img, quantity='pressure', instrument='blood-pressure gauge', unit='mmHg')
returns 210 mmHg
